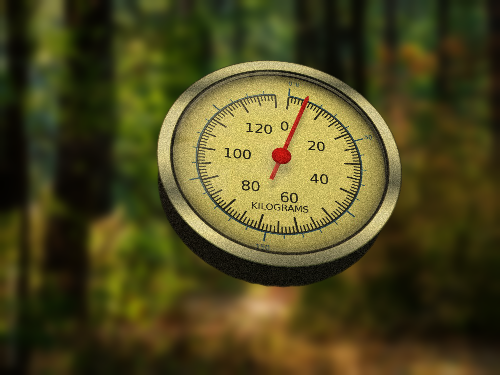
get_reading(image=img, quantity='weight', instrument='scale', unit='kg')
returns 5 kg
